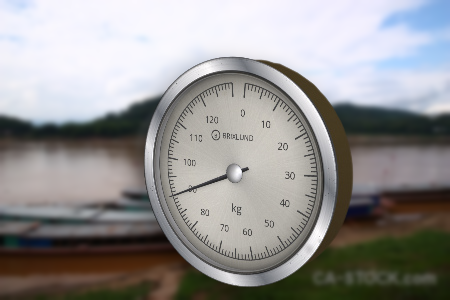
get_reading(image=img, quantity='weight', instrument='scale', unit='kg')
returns 90 kg
